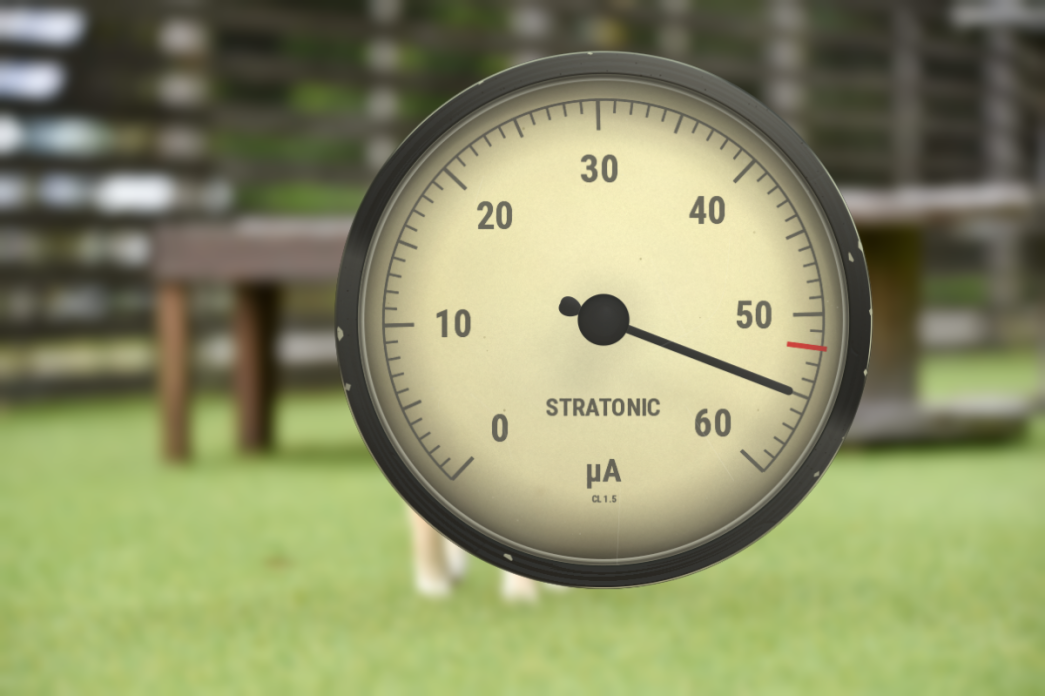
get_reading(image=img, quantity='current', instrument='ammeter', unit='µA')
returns 55 µA
